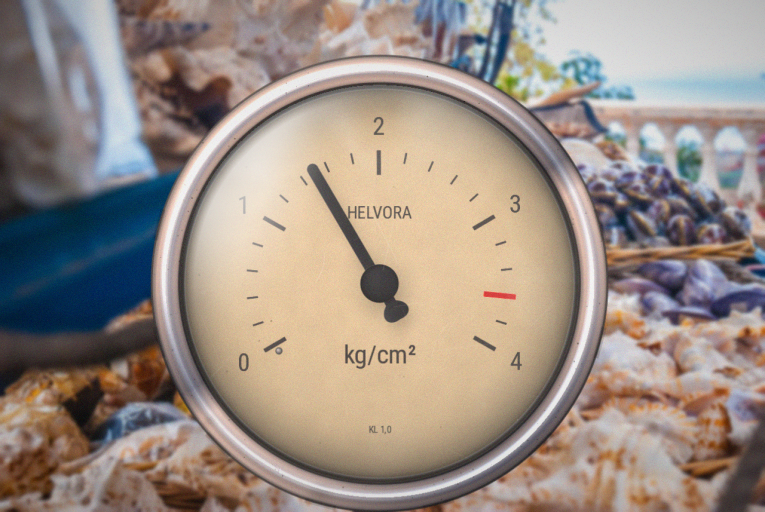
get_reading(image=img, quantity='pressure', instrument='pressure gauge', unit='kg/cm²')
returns 1.5 kg/cm²
